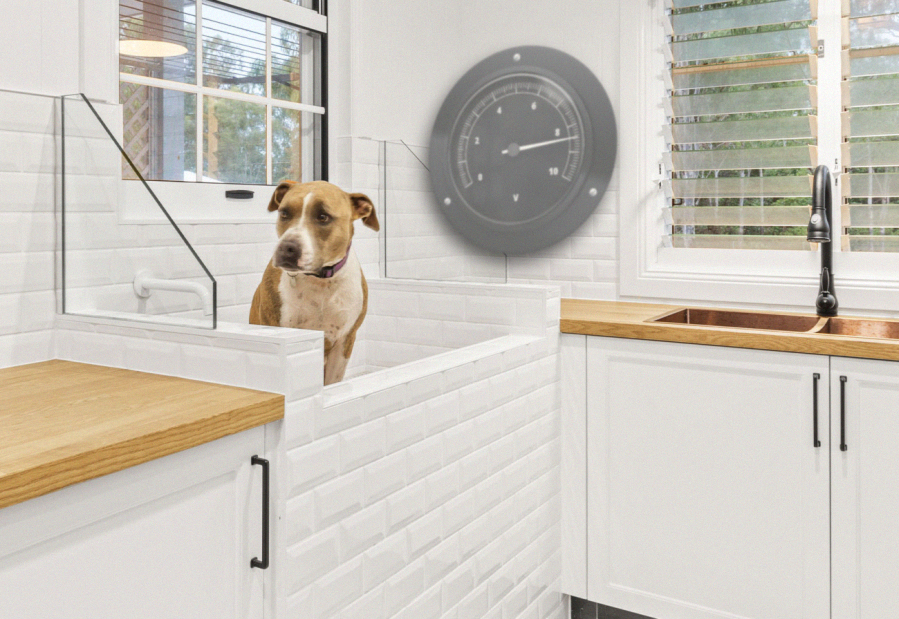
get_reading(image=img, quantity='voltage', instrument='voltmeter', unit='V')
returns 8.5 V
